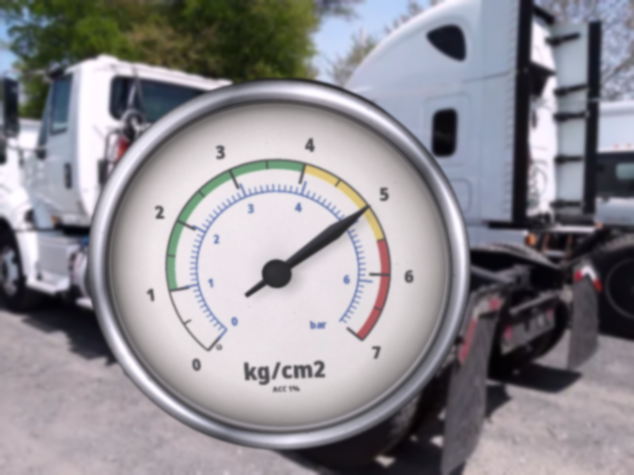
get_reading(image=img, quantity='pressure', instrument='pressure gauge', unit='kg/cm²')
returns 5 kg/cm²
